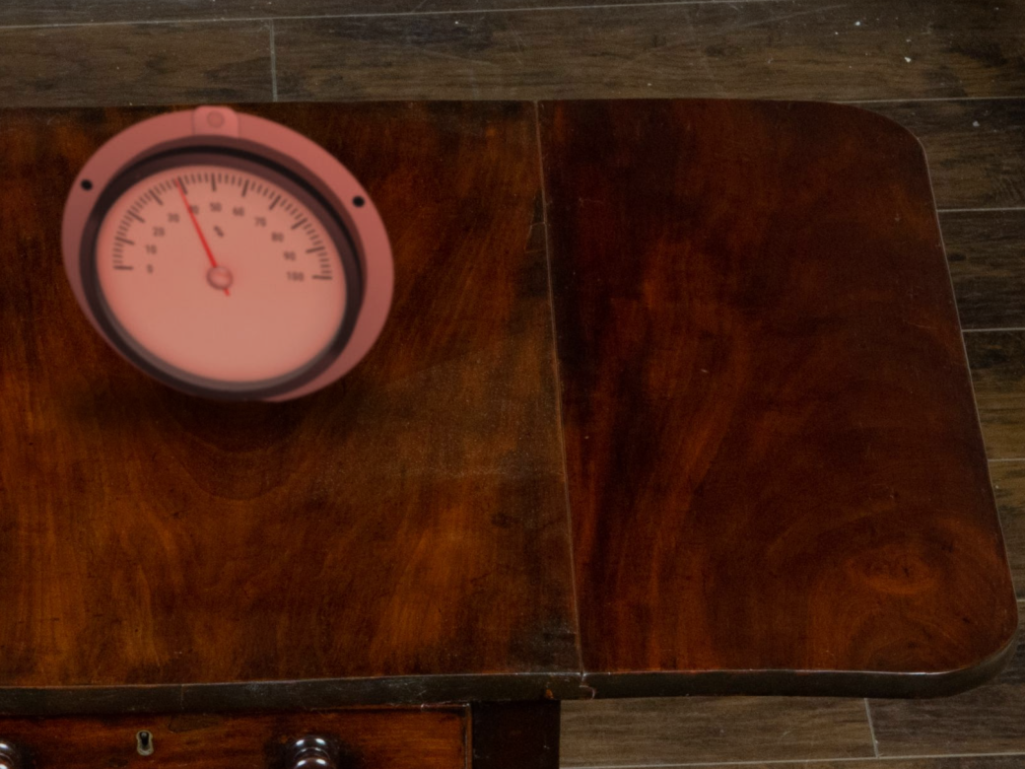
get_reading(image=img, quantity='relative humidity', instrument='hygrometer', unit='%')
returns 40 %
